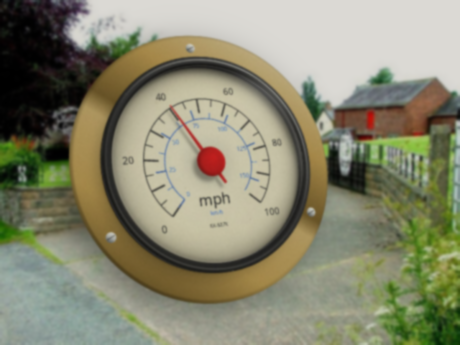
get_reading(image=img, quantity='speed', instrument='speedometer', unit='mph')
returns 40 mph
